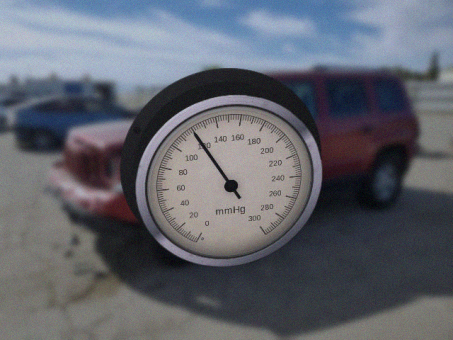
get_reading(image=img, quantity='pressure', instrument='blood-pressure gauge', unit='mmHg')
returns 120 mmHg
